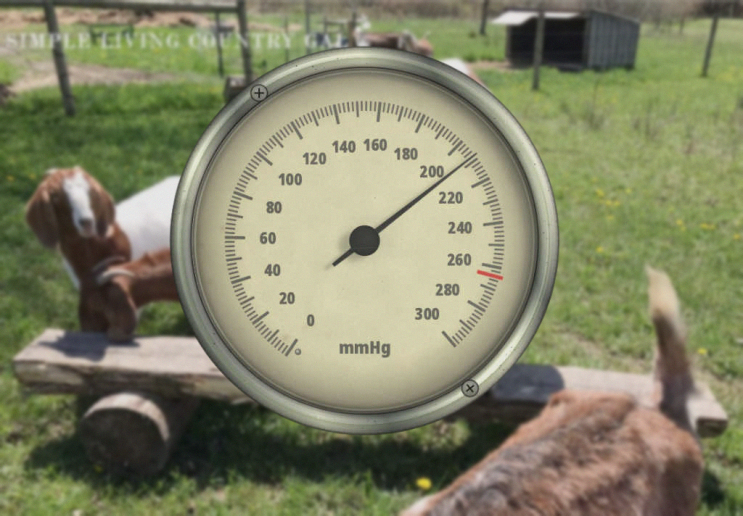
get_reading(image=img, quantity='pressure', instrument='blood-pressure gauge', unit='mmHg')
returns 208 mmHg
